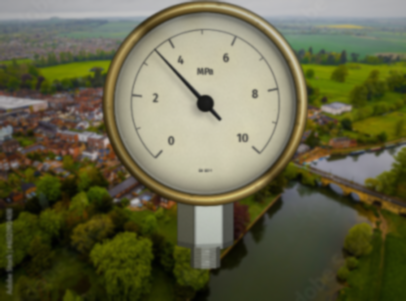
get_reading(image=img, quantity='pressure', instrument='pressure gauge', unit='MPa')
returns 3.5 MPa
